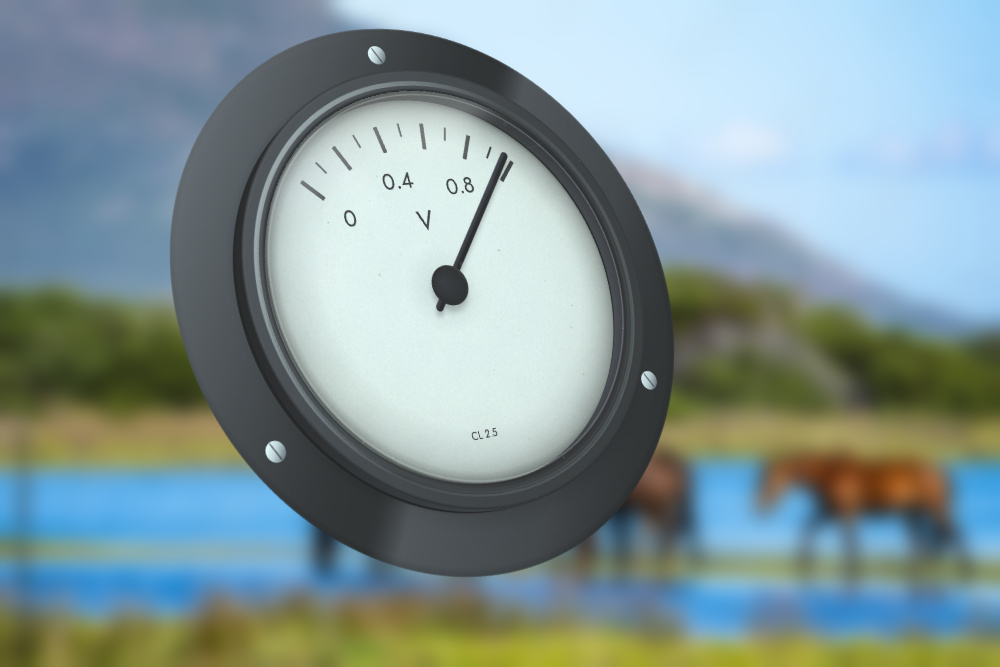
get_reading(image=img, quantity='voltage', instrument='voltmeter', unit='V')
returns 0.95 V
